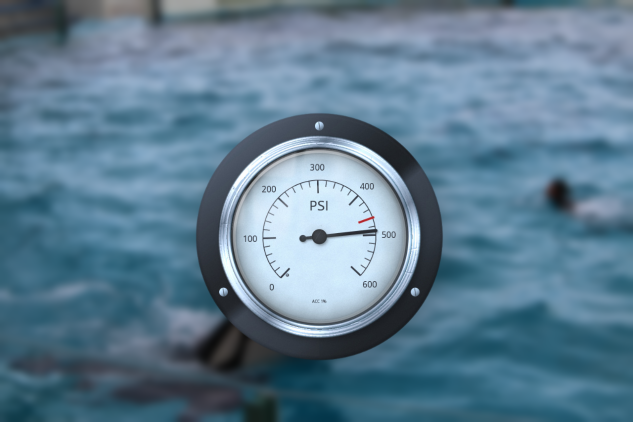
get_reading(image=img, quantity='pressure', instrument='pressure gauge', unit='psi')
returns 490 psi
